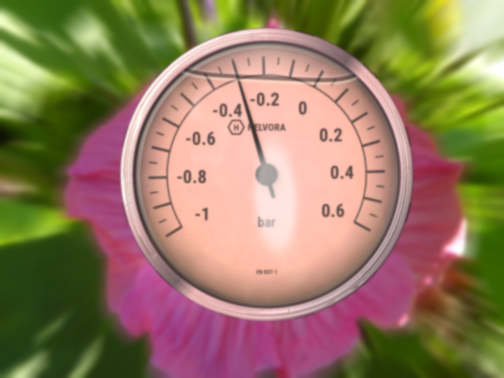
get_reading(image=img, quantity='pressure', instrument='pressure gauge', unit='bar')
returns -0.3 bar
